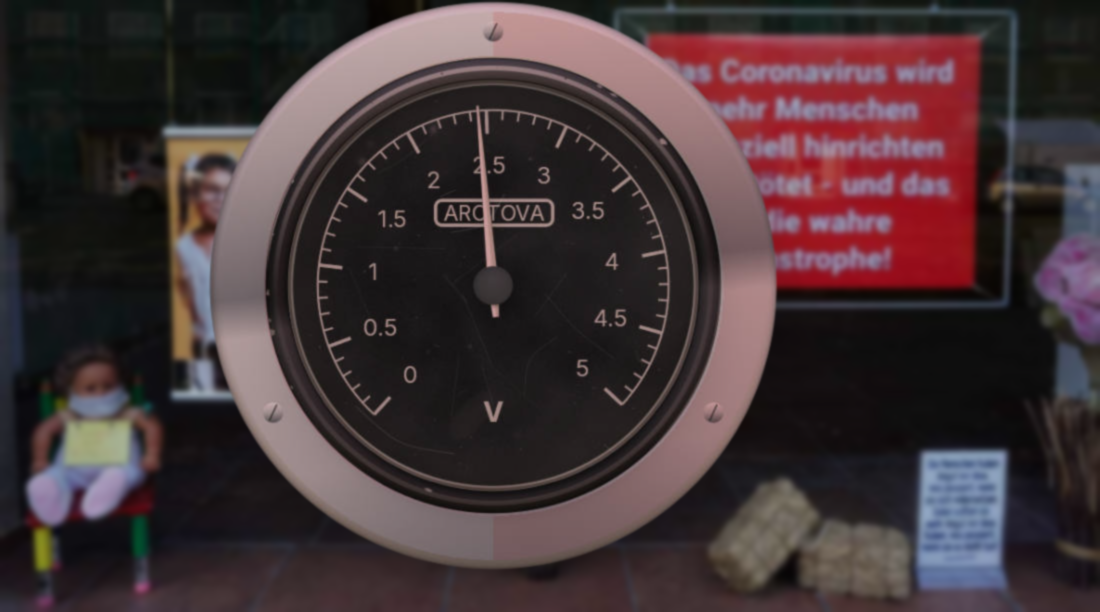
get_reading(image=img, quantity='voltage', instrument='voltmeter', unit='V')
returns 2.45 V
